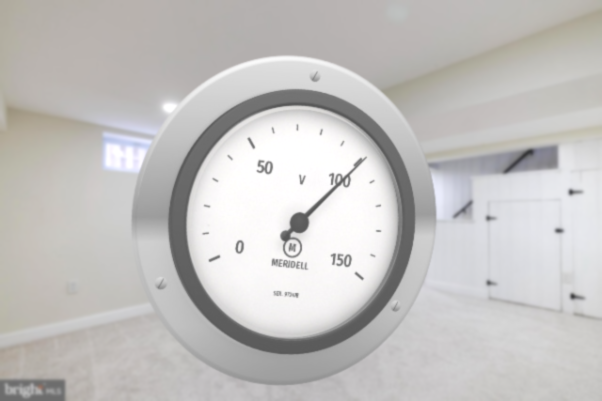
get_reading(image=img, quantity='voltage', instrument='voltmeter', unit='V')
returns 100 V
